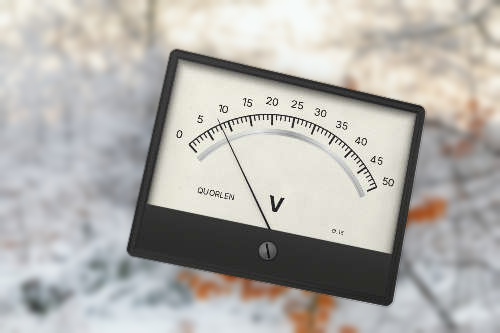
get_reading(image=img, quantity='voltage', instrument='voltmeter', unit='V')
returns 8 V
